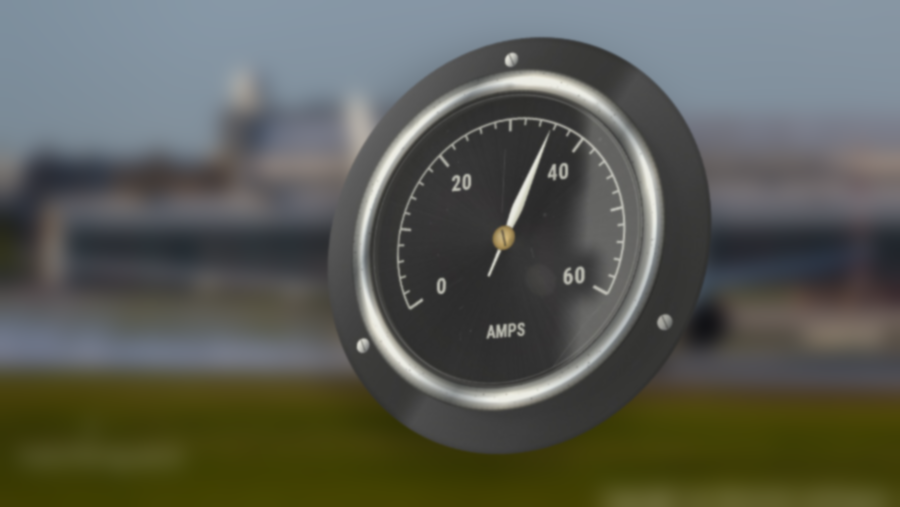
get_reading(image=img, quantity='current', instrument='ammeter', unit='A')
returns 36 A
